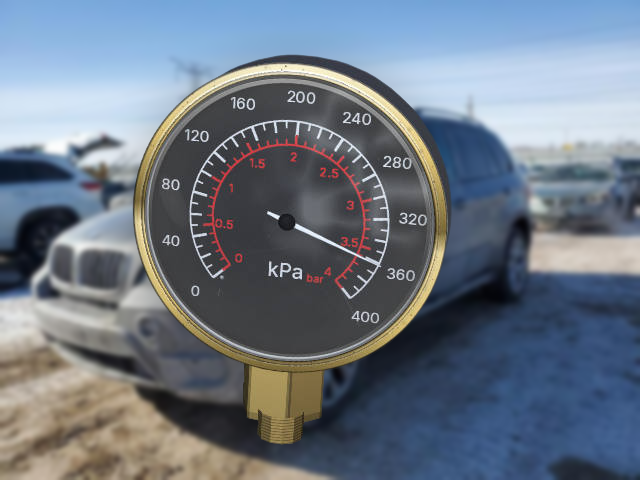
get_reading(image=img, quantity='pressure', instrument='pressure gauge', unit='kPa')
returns 360 kPa
